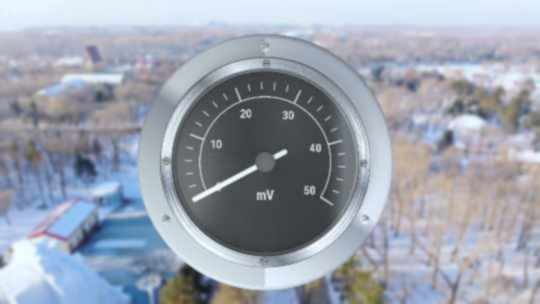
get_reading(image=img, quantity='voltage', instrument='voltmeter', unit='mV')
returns 0 mV
